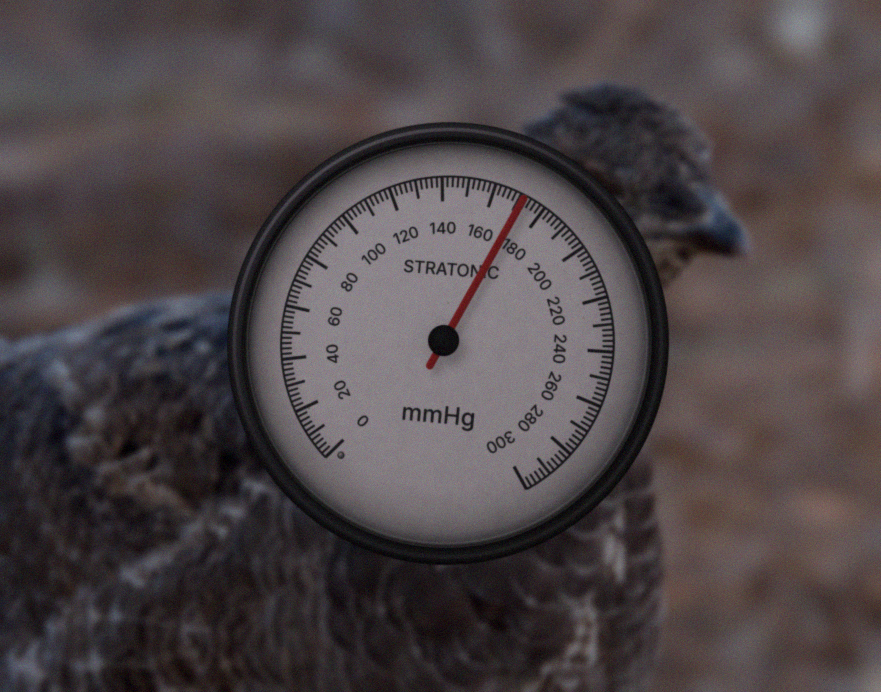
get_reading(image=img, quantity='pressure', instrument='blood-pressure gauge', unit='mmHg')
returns 172 mmHg
